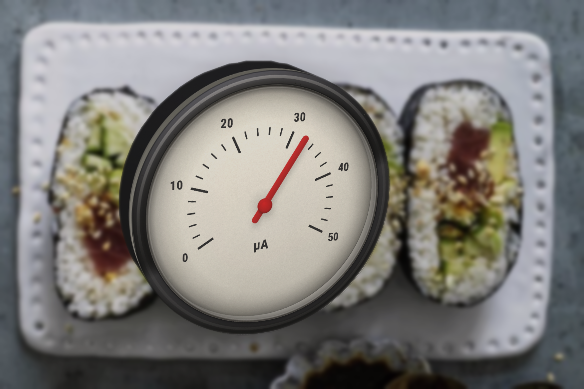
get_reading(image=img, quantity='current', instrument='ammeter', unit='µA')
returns 32 µA
